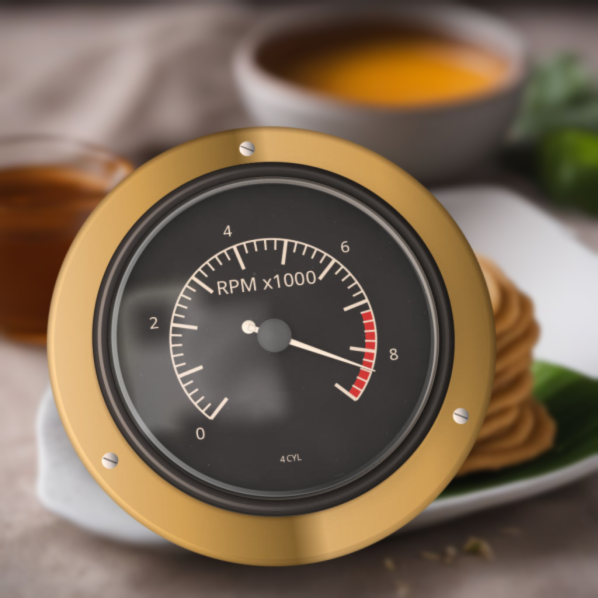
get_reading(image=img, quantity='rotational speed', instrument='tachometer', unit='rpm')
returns 8400 rpm
